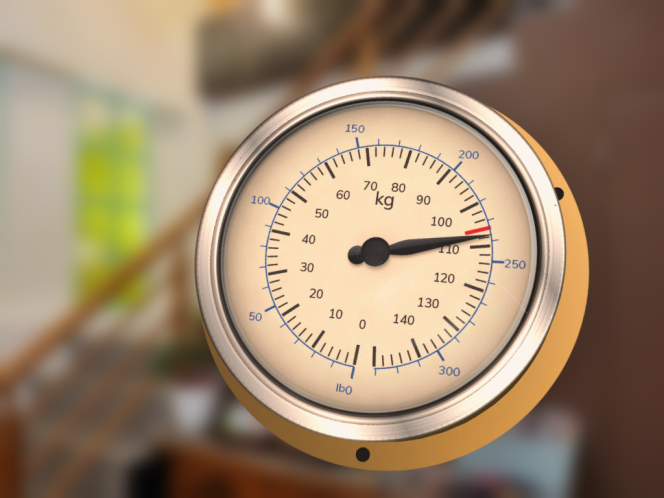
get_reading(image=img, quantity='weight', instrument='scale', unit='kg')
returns 108 kg
